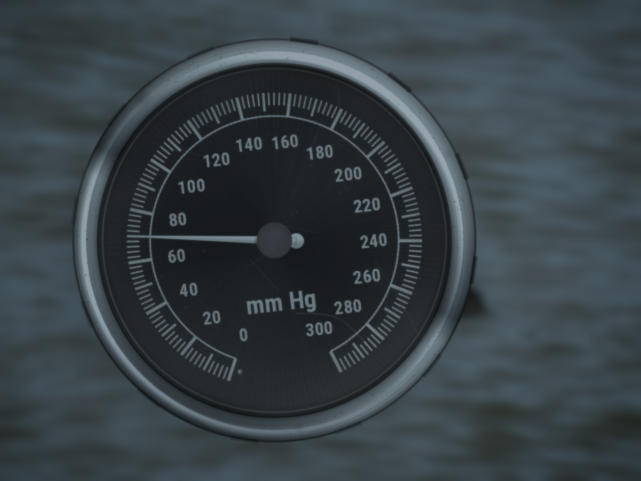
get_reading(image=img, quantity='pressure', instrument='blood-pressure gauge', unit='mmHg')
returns 70 mmHg
